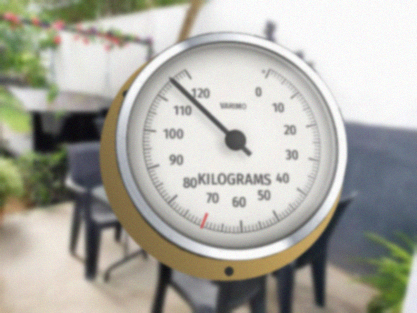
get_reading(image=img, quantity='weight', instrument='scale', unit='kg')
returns 115 kg
